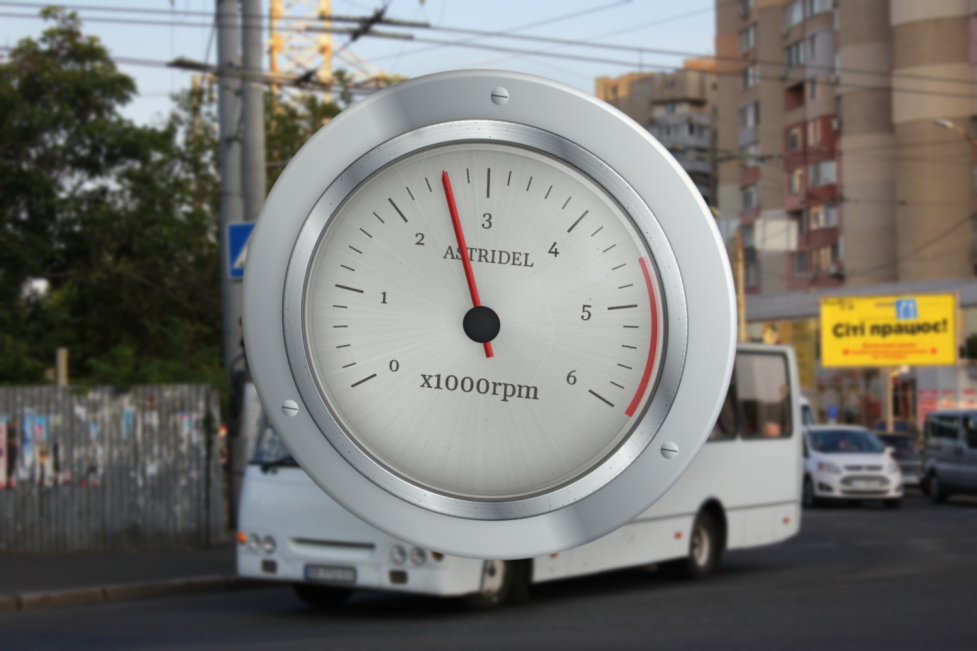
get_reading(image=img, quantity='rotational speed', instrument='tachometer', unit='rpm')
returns 2600 rpm
